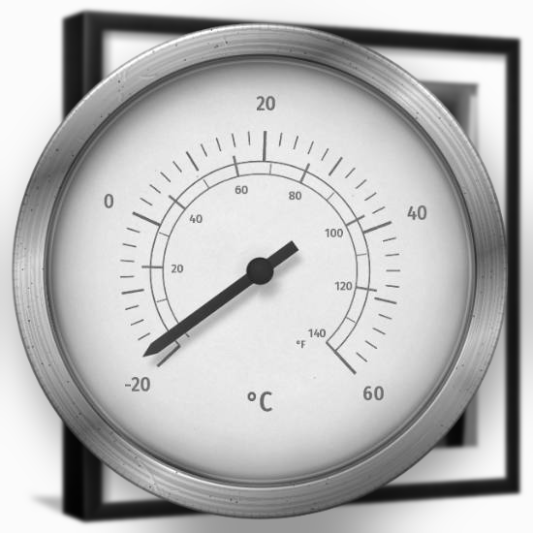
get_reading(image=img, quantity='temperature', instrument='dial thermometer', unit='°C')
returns -18 °C
